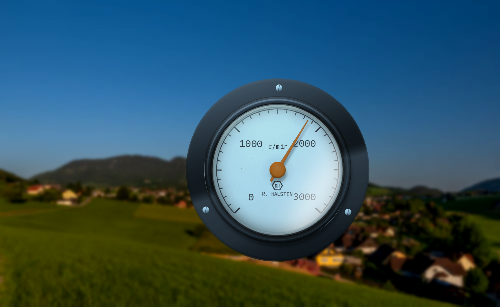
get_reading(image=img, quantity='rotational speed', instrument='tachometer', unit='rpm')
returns 1850 rpm
